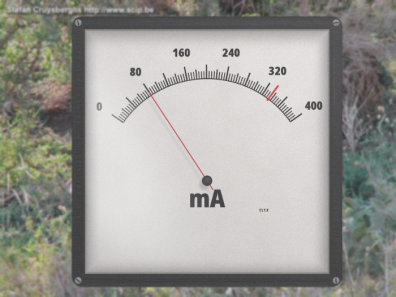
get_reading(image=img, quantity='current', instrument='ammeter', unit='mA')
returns 80 mA
